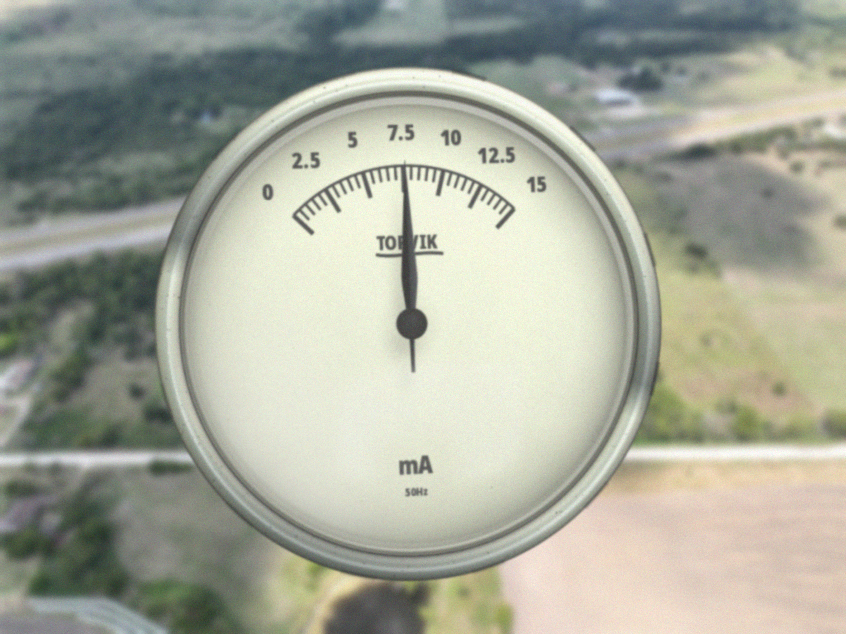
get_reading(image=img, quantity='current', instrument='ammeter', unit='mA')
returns 7.5 mA
